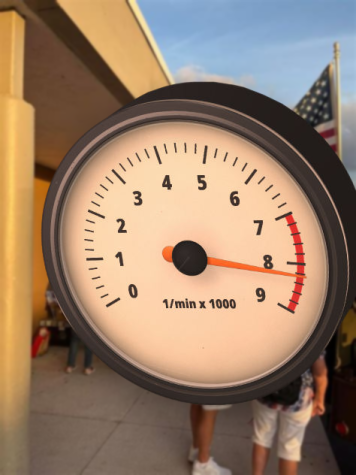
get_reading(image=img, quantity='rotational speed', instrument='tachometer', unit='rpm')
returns 8200 rpm
